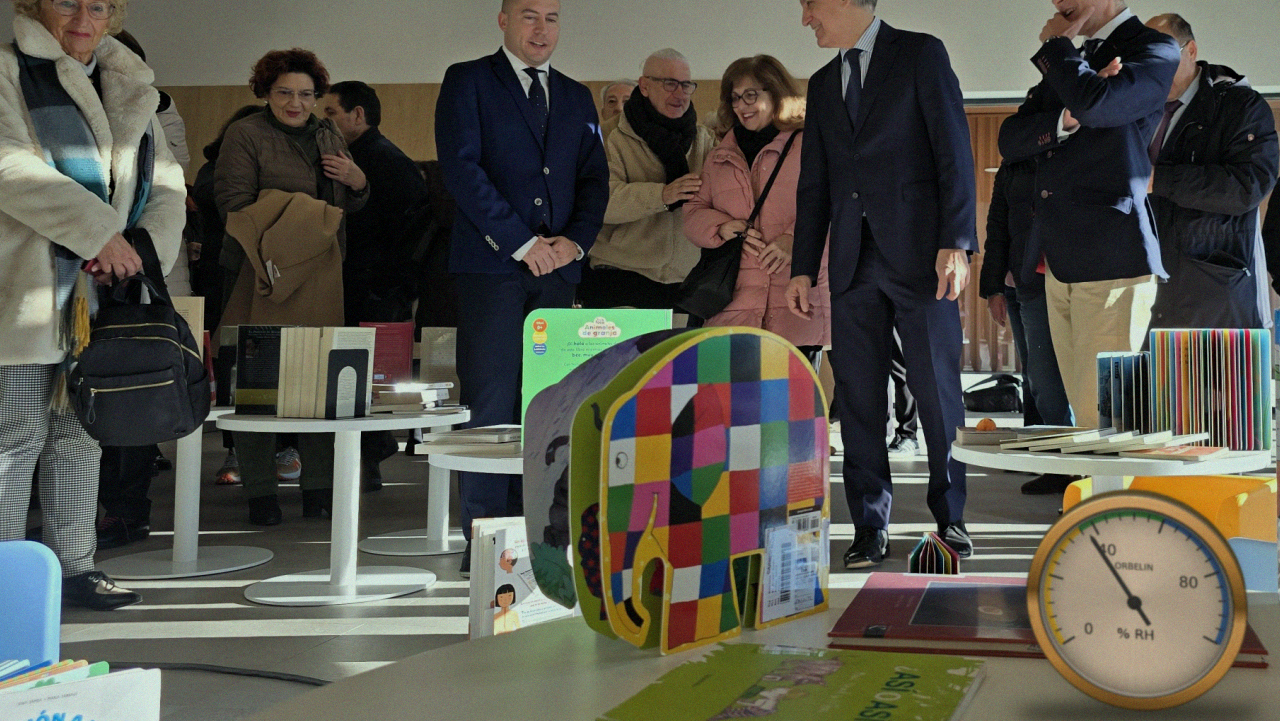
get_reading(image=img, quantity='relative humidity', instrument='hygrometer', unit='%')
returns 38 %
